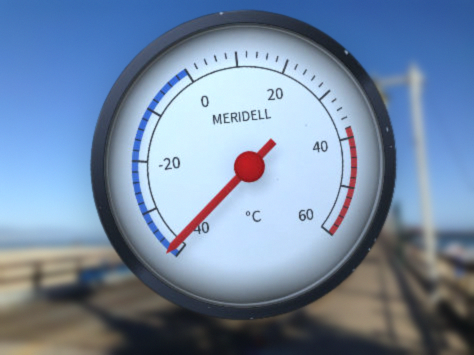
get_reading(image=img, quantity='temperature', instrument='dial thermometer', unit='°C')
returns -38 °C
